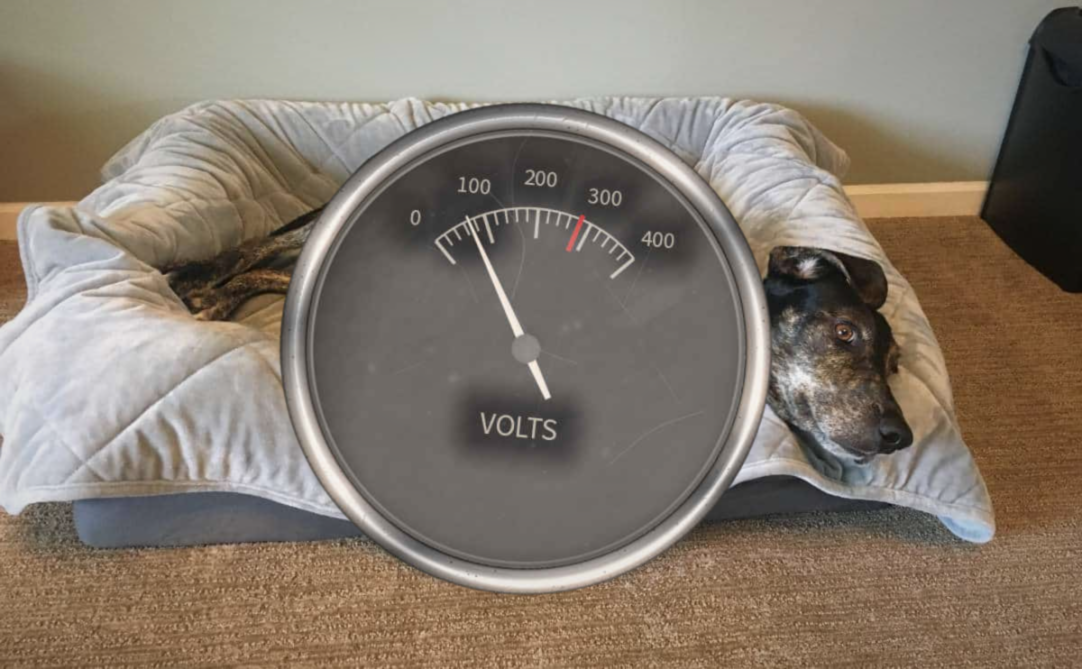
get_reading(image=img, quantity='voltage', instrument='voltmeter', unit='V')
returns 70 V
